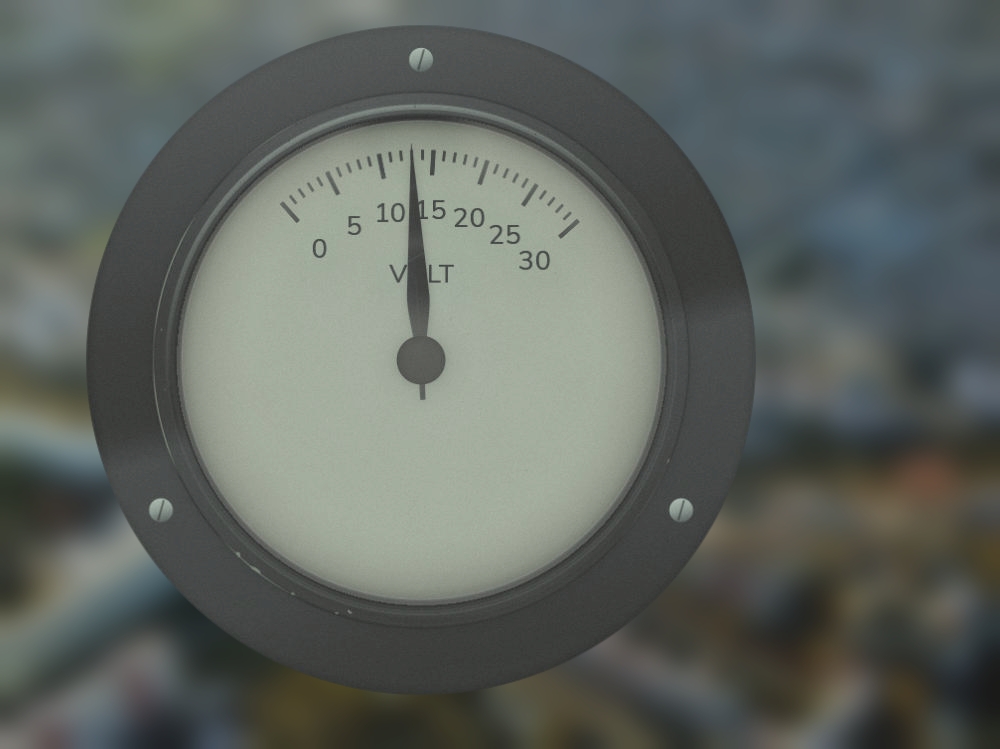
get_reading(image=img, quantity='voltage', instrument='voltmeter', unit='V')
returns 13 V
